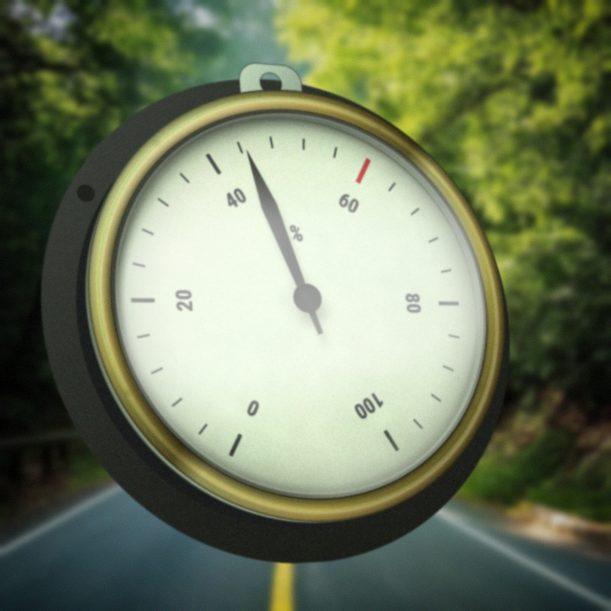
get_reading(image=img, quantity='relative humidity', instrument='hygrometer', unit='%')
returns 44 %
